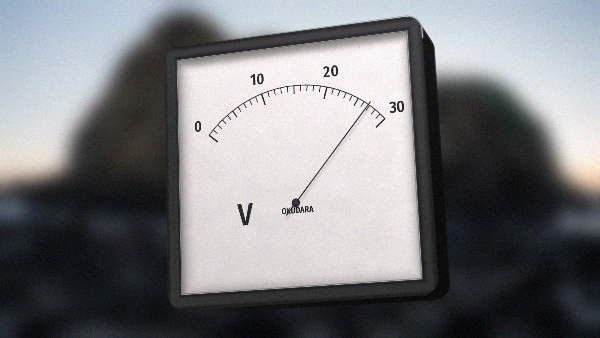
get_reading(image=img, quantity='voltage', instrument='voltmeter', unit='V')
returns 27 V
